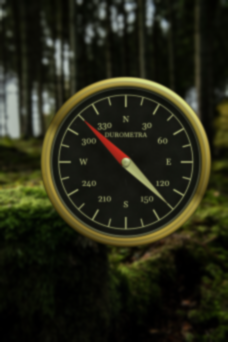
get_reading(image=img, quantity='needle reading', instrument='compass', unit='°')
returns 315 °
